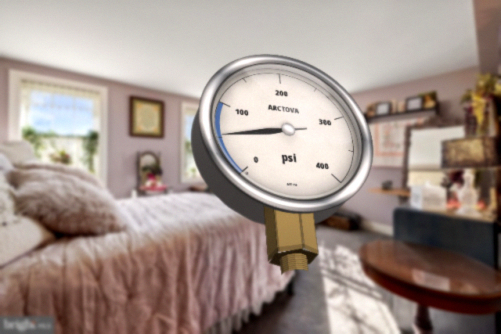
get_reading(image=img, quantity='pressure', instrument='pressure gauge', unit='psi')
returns 50 psi
